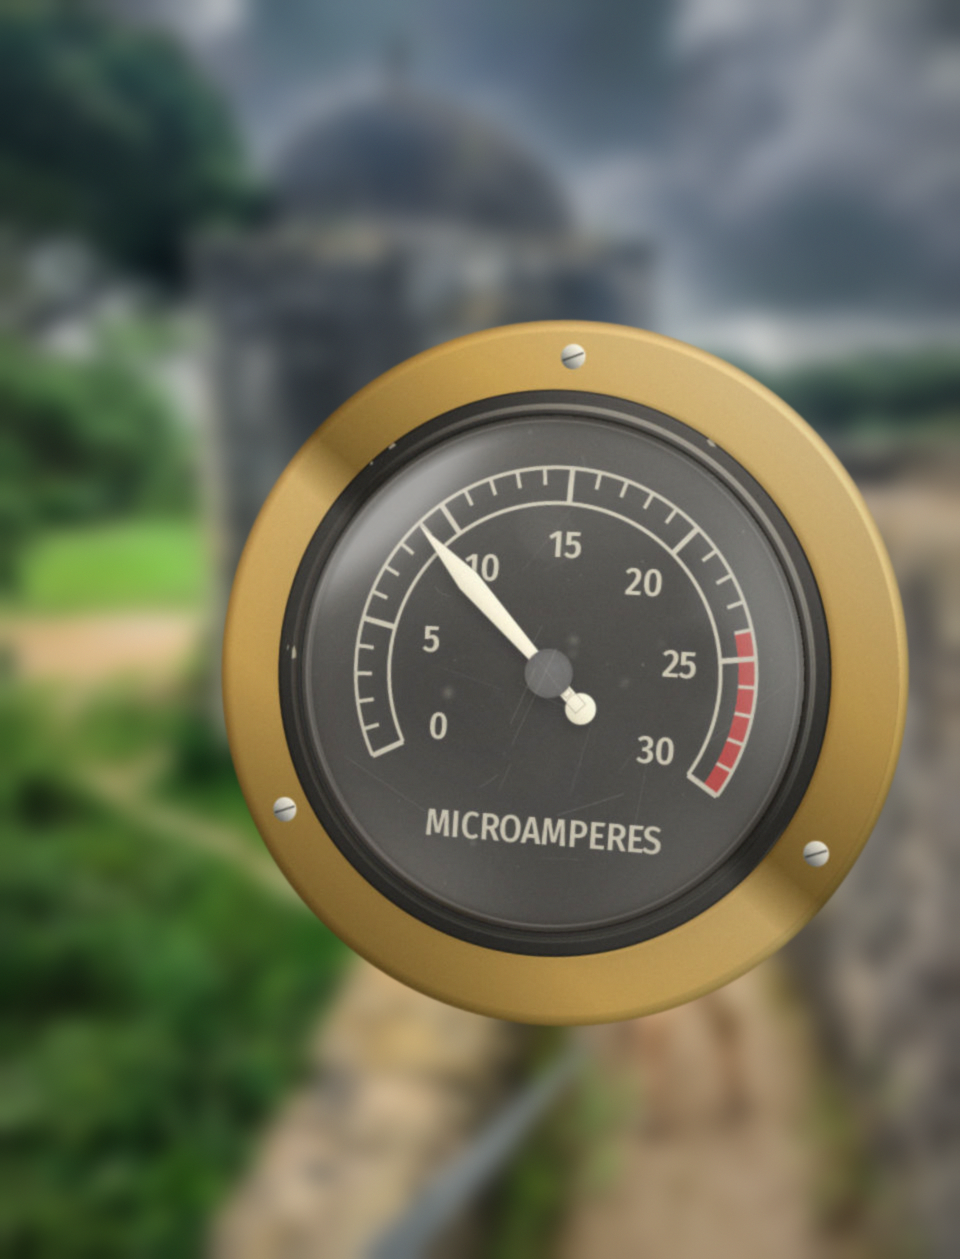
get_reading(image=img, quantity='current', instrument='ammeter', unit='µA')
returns 9 µA
